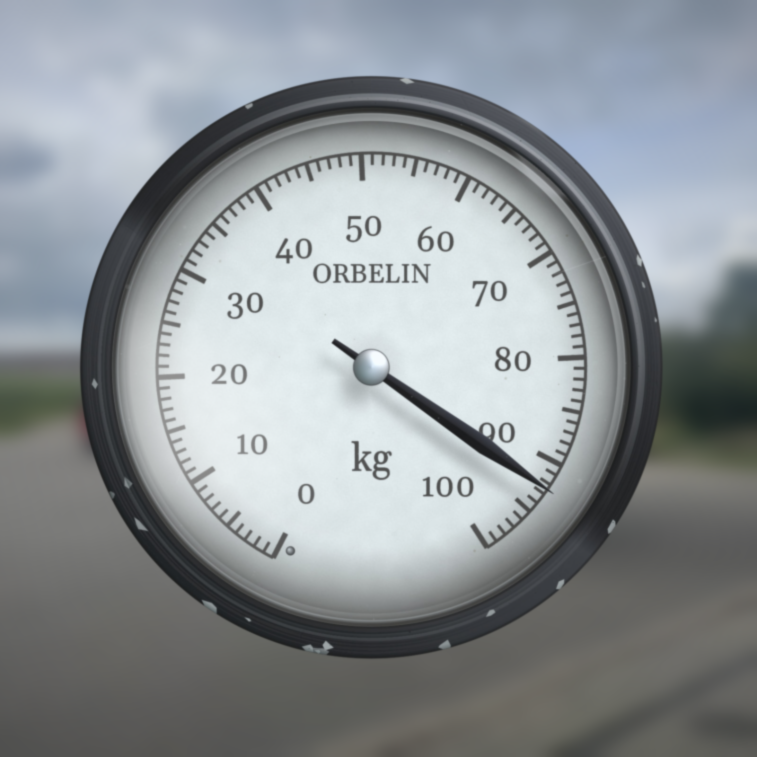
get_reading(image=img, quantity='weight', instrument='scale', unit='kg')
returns 92.5 kg
